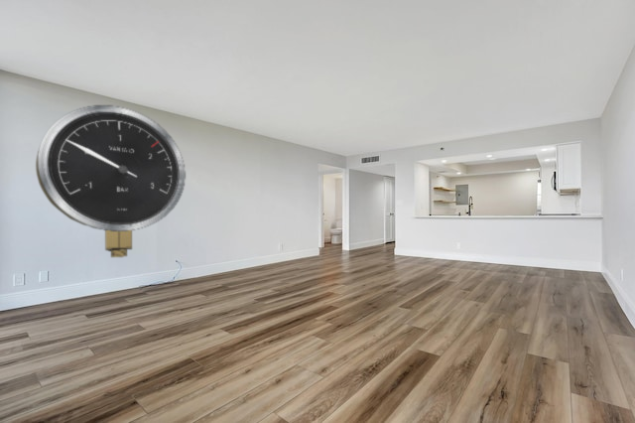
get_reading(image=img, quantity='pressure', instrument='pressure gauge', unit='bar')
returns 0 bar
